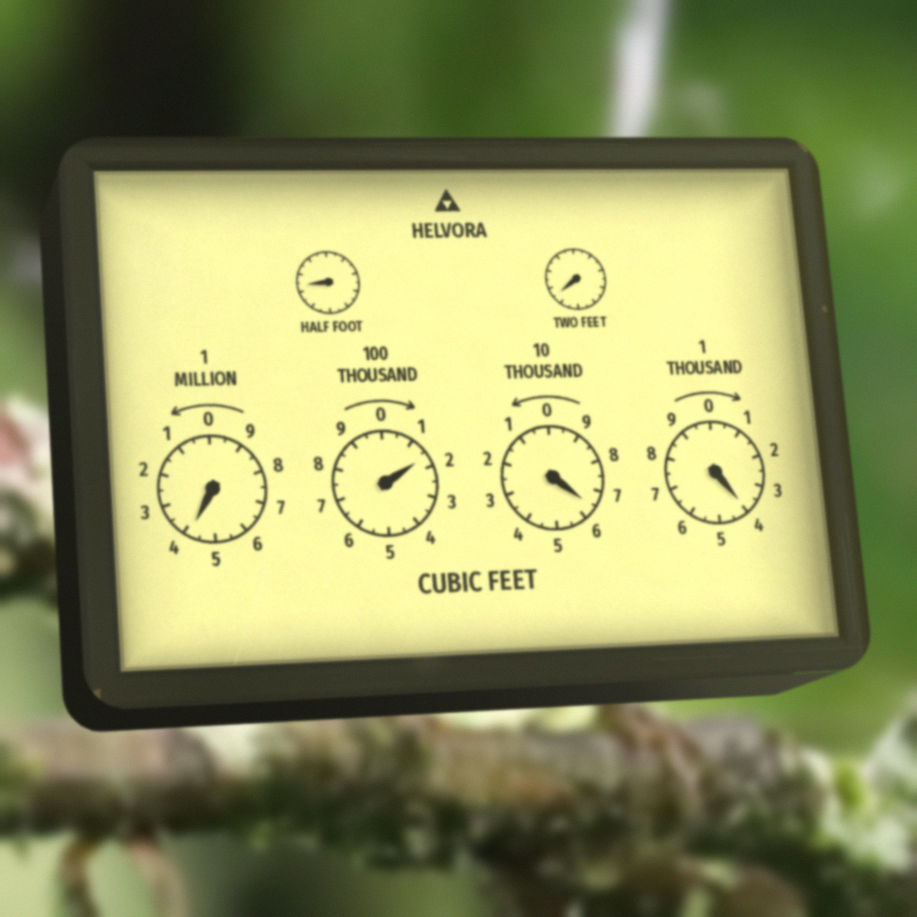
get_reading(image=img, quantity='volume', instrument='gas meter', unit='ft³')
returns 416400 ft³
